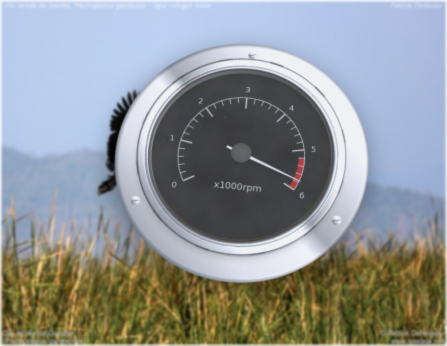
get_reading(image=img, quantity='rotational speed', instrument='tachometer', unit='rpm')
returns 5800 rpm
